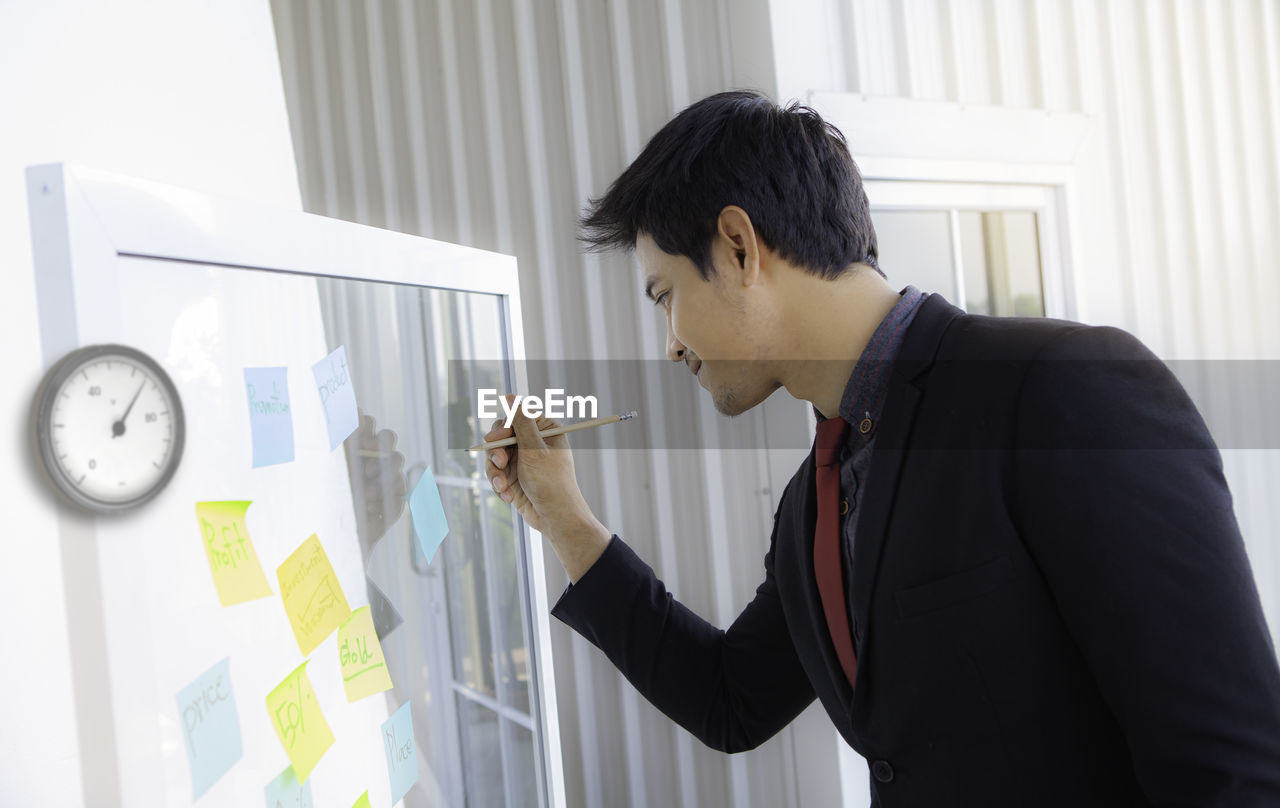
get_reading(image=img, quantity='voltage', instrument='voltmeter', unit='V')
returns 65 V
